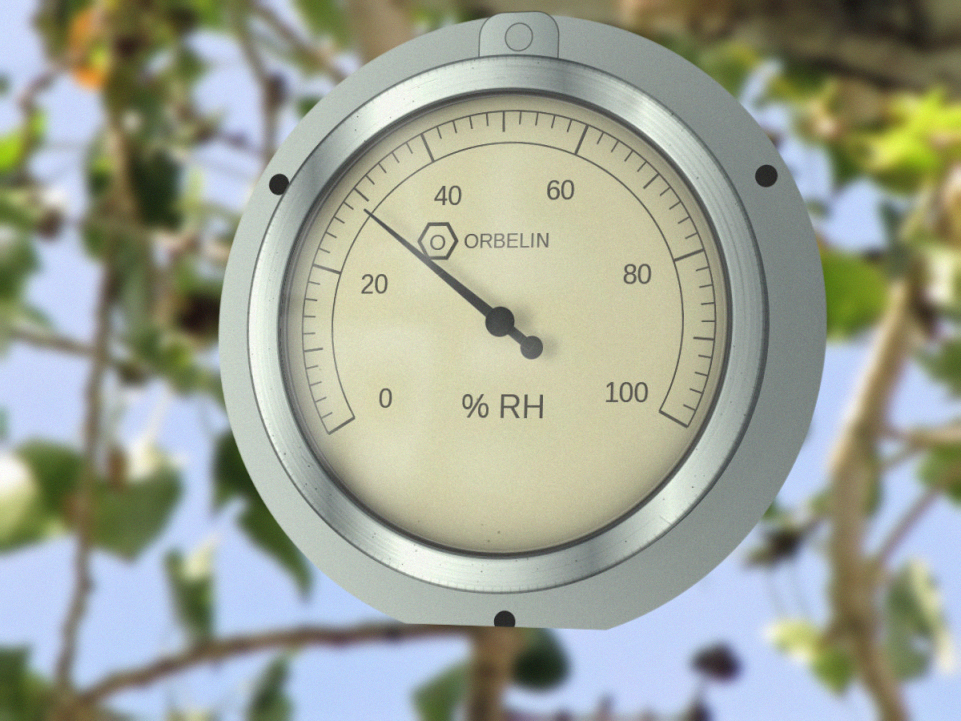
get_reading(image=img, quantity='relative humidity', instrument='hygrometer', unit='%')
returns 29 %
